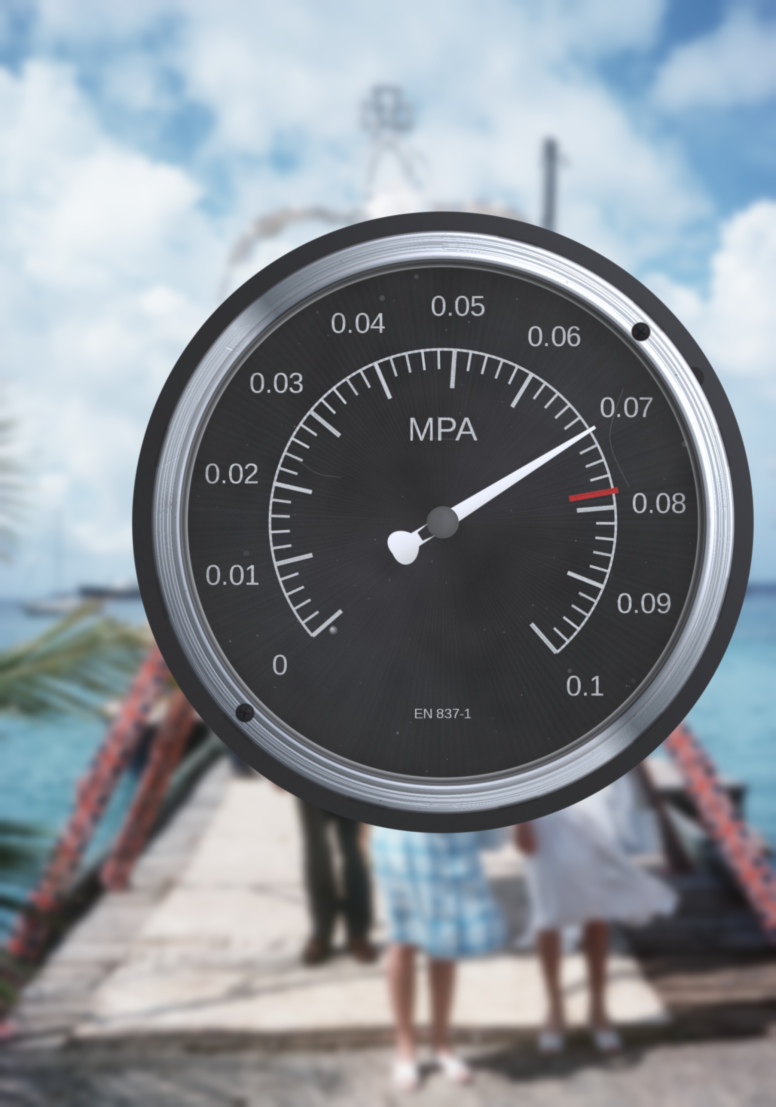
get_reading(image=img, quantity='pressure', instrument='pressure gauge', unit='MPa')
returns 0.07 MPa
